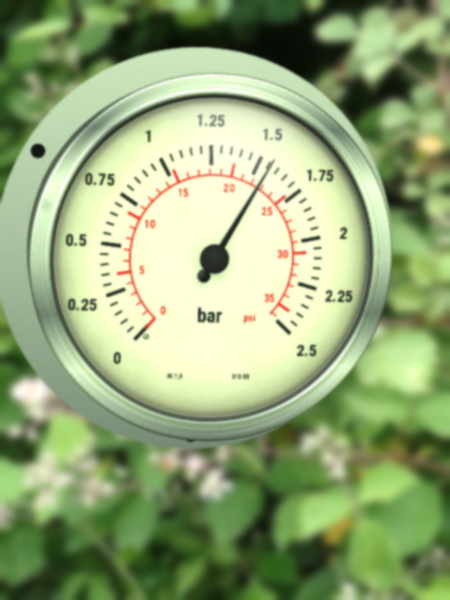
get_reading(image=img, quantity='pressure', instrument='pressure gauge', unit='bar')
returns 1.55 bar
